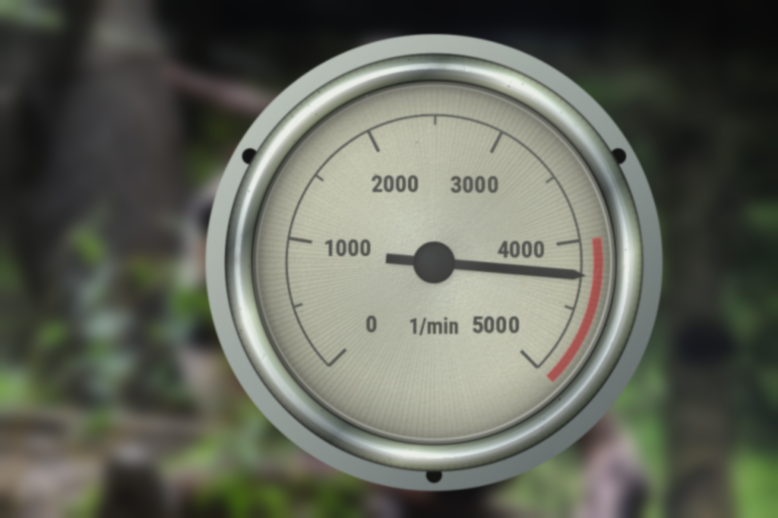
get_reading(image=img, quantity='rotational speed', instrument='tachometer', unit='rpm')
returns 4250 rpm
